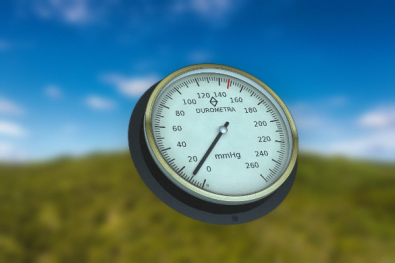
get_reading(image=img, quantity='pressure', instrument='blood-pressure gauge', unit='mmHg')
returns 10 mmHg
